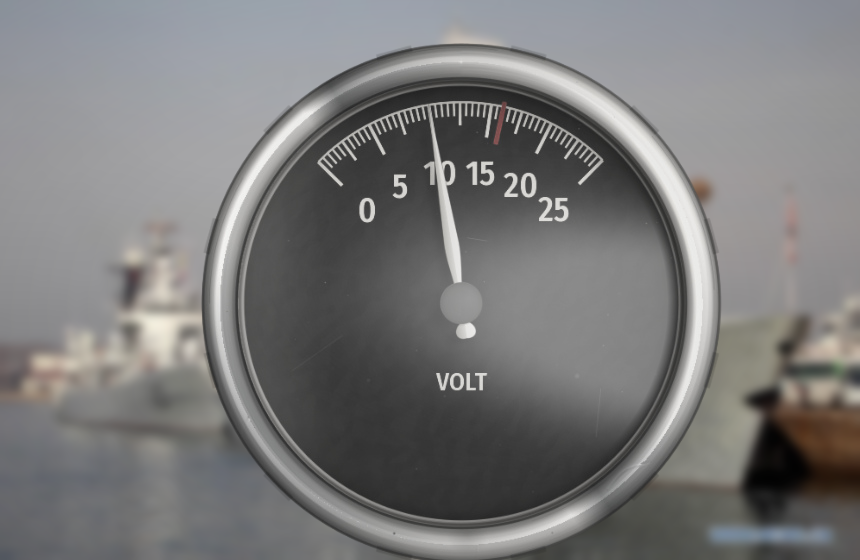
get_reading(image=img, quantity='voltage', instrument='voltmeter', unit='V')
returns 10 V
